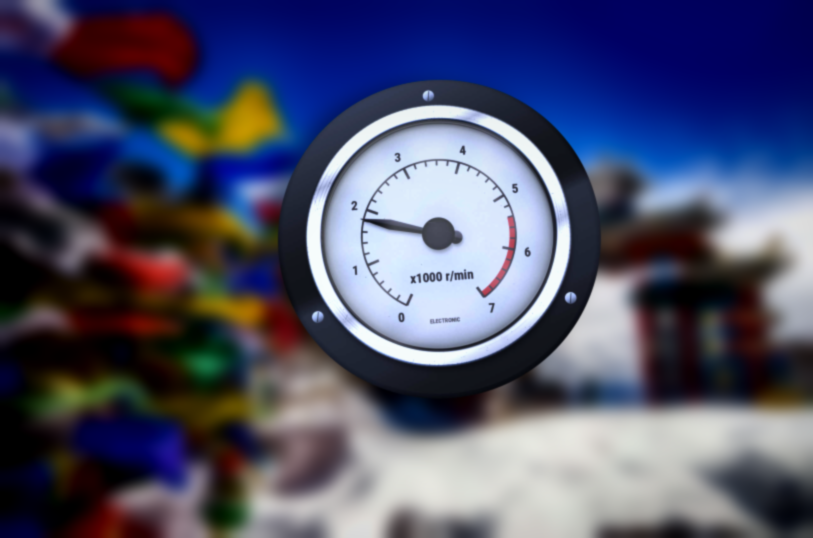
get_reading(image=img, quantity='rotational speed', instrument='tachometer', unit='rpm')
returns 1800 rpm
